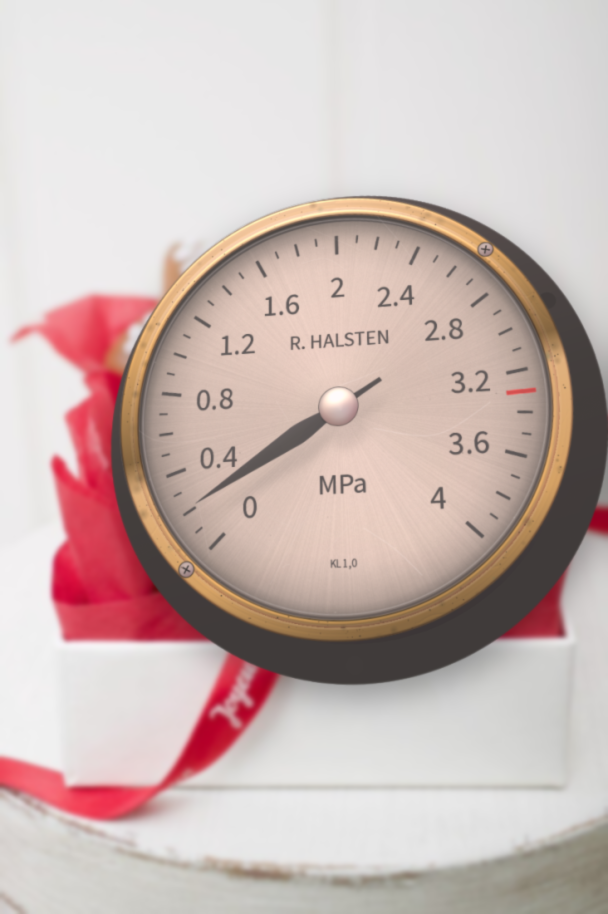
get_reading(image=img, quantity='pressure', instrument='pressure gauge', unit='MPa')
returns 0.2 MPa
